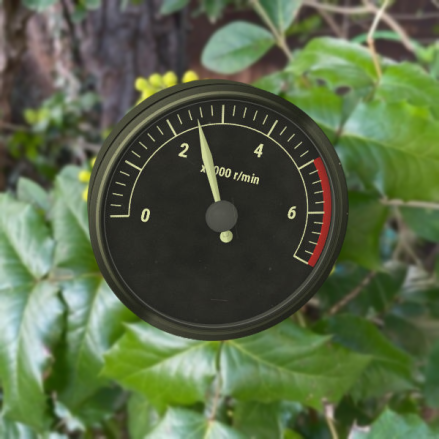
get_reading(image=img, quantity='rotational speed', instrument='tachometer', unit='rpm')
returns 2500 rpm
